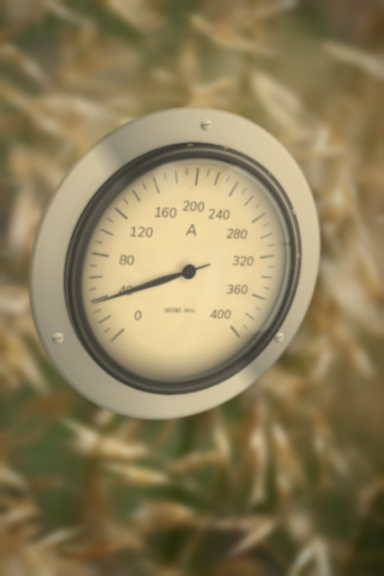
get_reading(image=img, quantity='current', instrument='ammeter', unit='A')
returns 40 A
